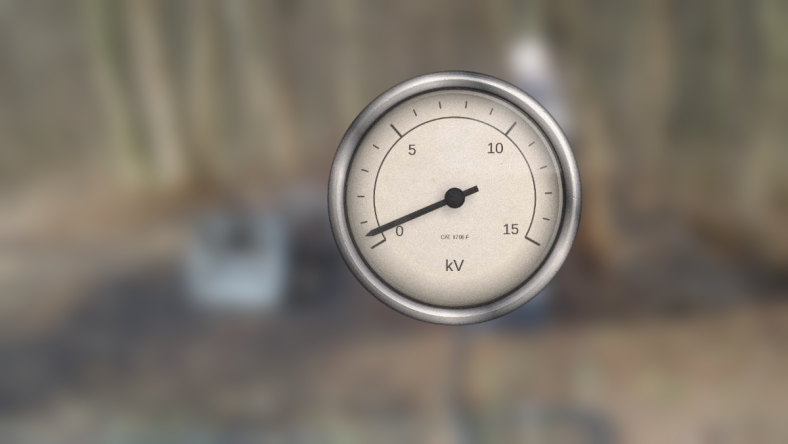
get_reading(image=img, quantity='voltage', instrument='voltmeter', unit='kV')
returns 0.5 kV
